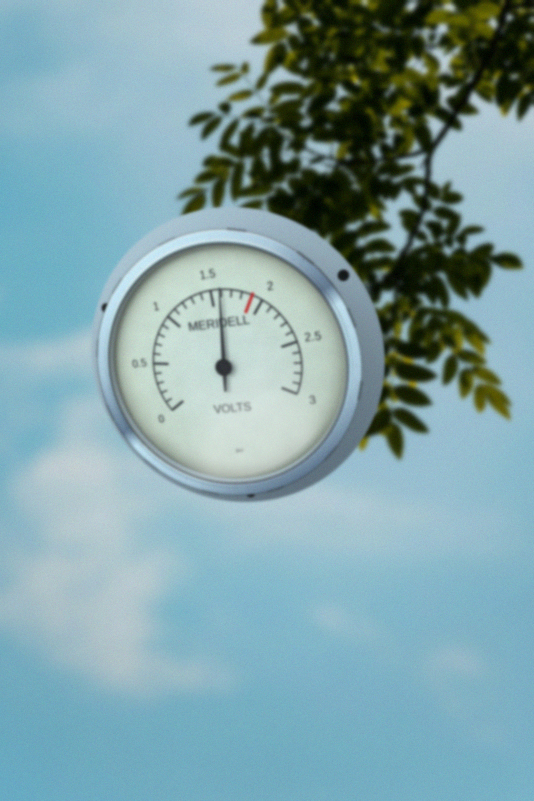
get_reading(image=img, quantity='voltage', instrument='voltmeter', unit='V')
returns 1.6 V
